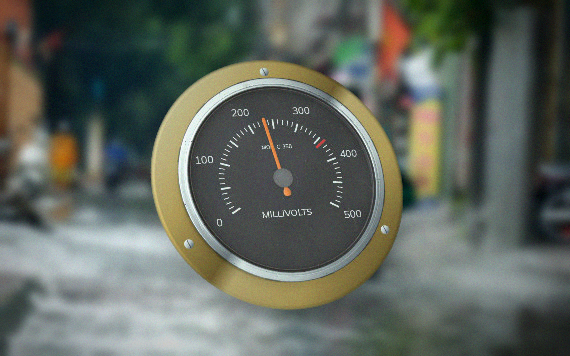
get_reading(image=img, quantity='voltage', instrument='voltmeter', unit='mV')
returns 230 mV
